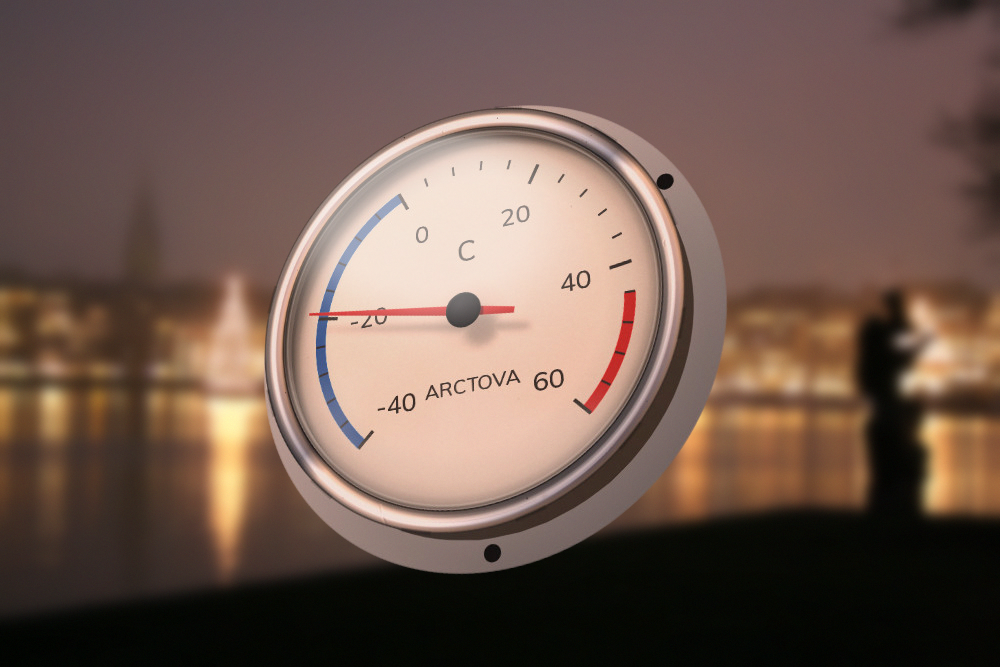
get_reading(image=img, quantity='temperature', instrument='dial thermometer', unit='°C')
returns -20 °C
